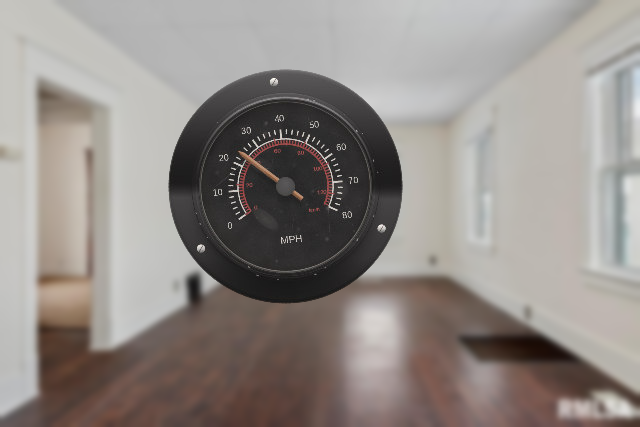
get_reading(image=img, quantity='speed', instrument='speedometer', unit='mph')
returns 24 mph
